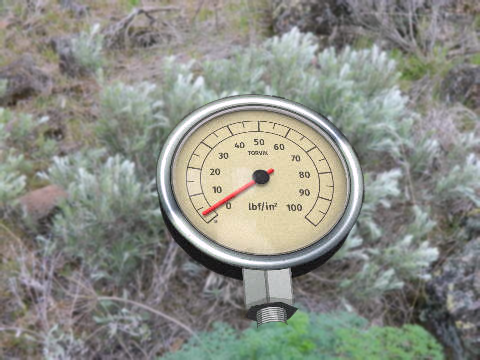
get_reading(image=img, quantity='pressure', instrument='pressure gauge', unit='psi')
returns 2.5 psi
